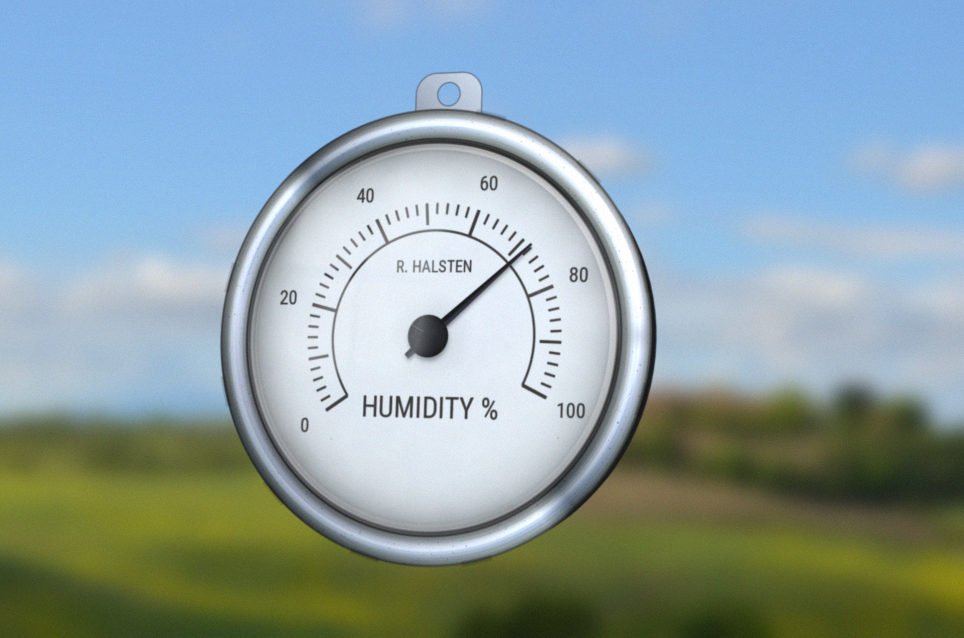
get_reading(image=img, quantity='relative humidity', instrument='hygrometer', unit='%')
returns 72 %
